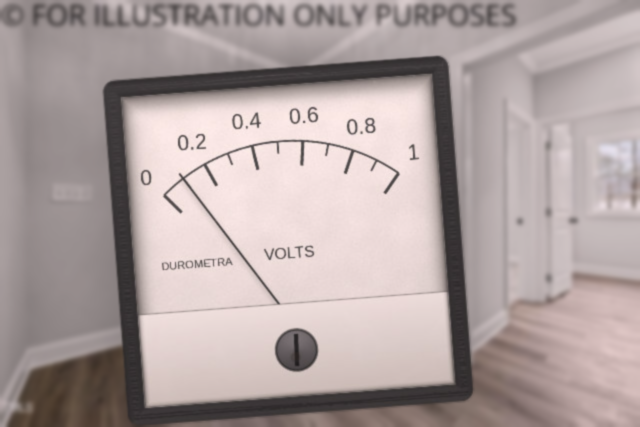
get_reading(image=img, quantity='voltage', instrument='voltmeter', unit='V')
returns 0.1 V
